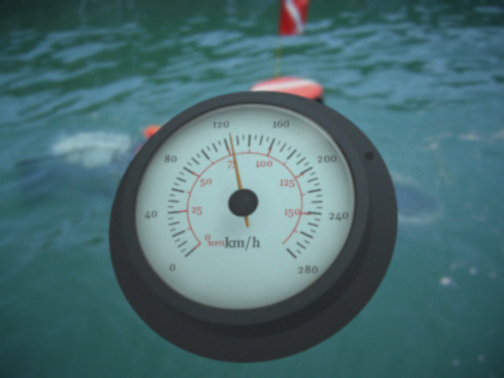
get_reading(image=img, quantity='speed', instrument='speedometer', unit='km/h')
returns 125 km/h
